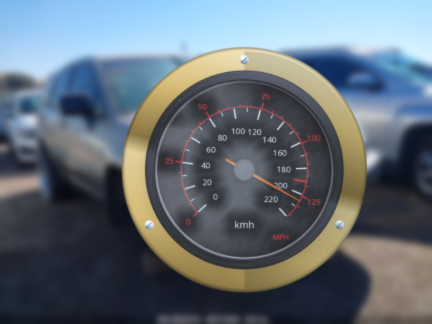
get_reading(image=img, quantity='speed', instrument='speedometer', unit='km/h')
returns 205 km/h
